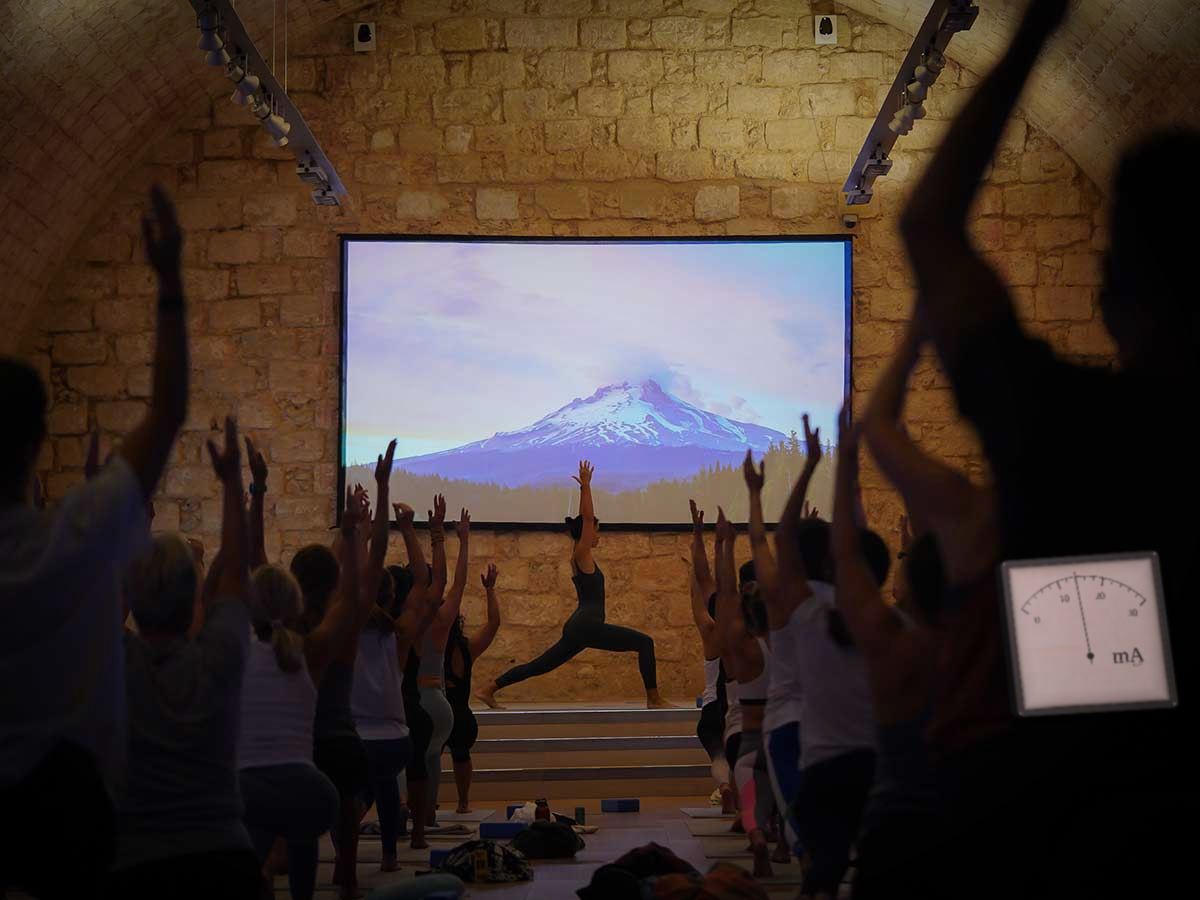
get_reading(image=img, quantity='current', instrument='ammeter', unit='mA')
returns 14 mA
